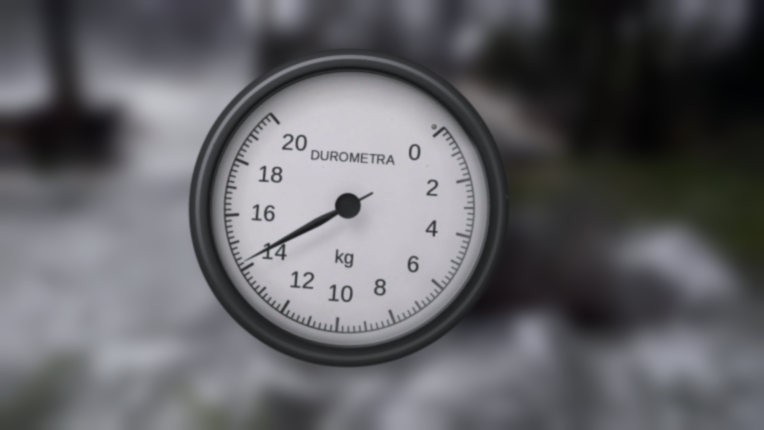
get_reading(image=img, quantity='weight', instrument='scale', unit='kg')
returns 14.2 kg
